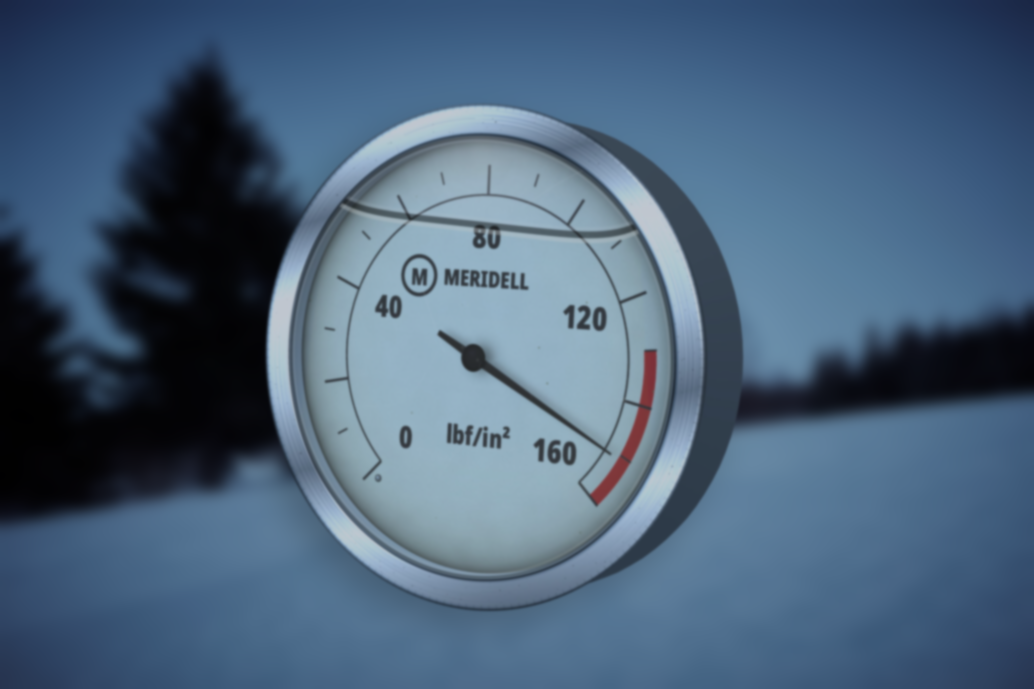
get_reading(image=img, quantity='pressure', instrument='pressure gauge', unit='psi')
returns 150 psi
